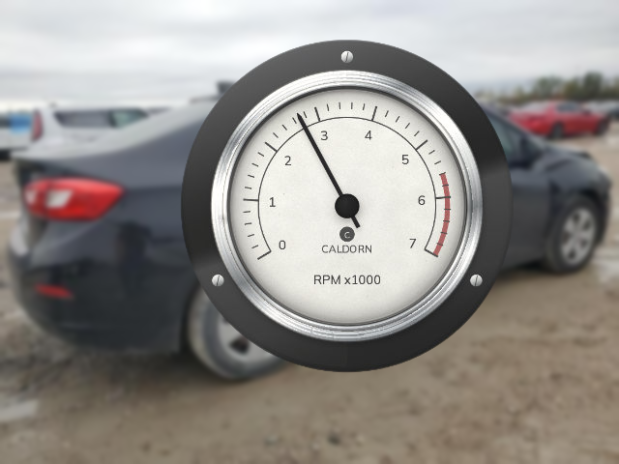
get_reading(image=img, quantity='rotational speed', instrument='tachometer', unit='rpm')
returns 2700 rpm
